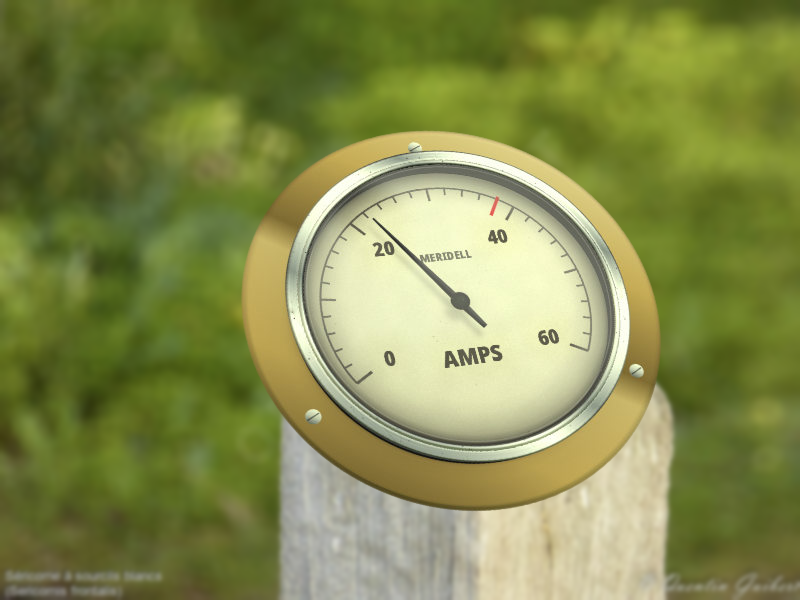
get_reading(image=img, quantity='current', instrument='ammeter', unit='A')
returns 22 A
